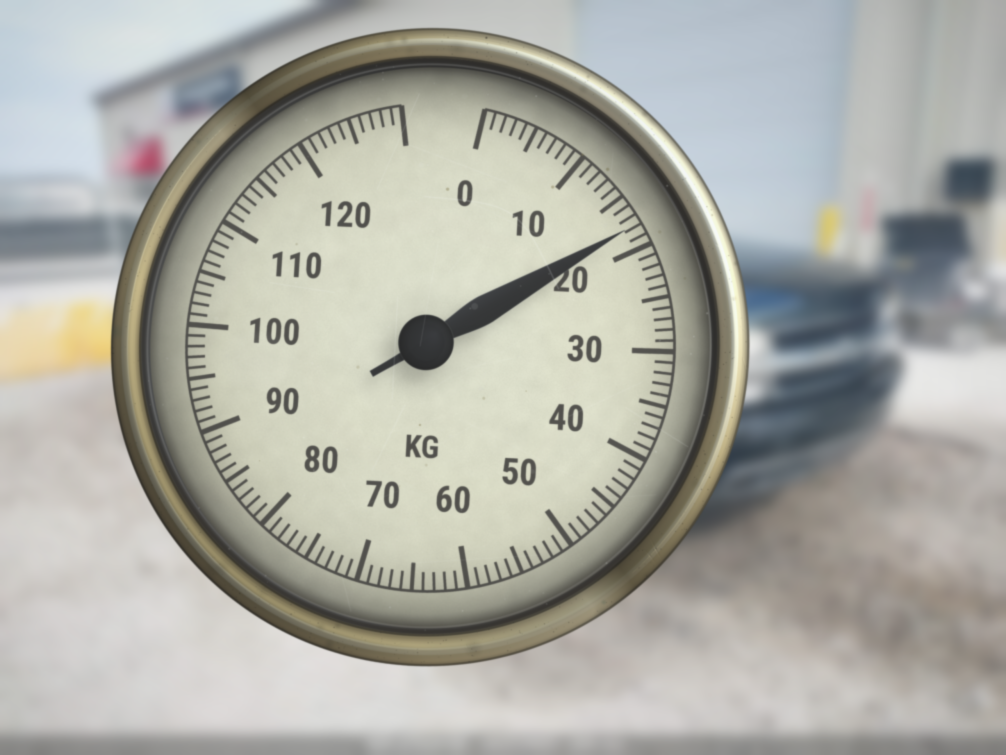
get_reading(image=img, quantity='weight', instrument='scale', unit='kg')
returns 18 kg
